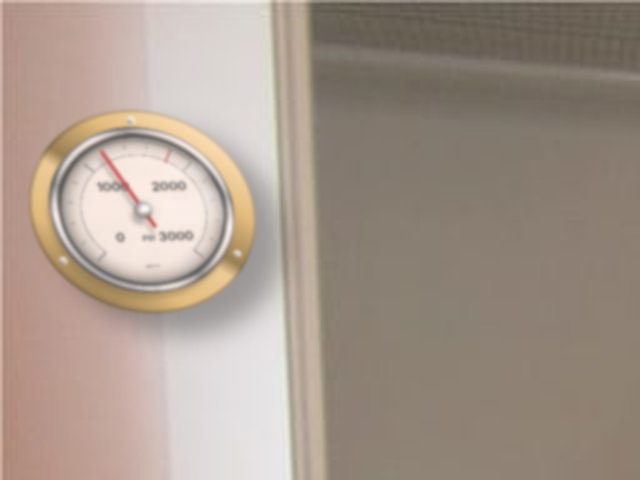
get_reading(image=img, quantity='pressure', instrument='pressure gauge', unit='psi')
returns 1200 psi
